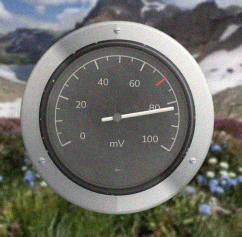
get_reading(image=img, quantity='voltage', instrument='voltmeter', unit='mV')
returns 82.5 mV
